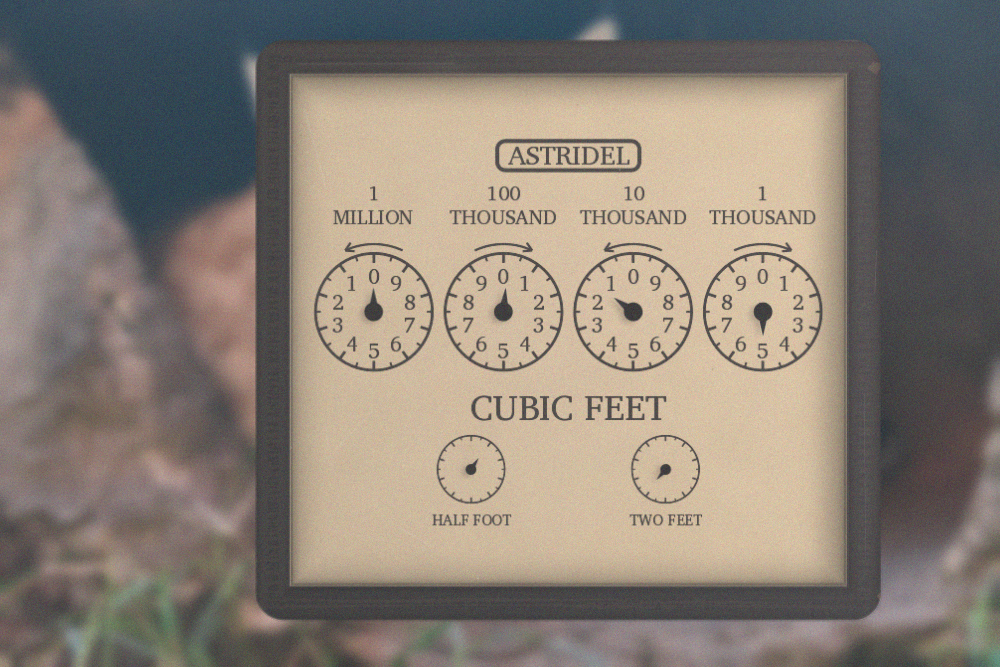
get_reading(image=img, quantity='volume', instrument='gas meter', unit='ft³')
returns 1500 ft³
